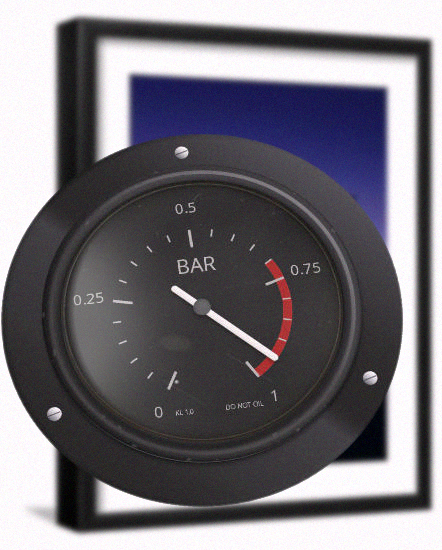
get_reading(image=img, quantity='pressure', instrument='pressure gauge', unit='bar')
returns 0.95 bar
